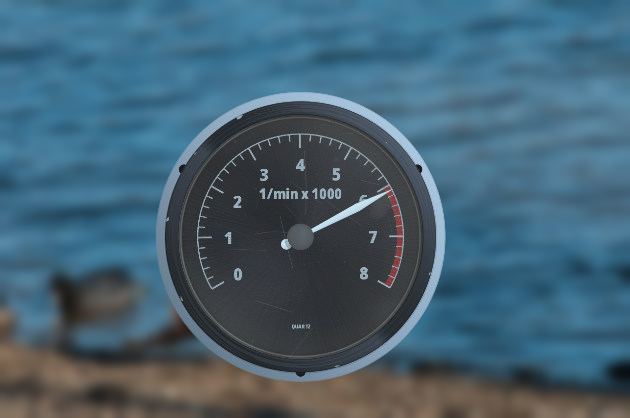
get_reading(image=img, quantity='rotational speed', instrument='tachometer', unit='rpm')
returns 6100 rpm
